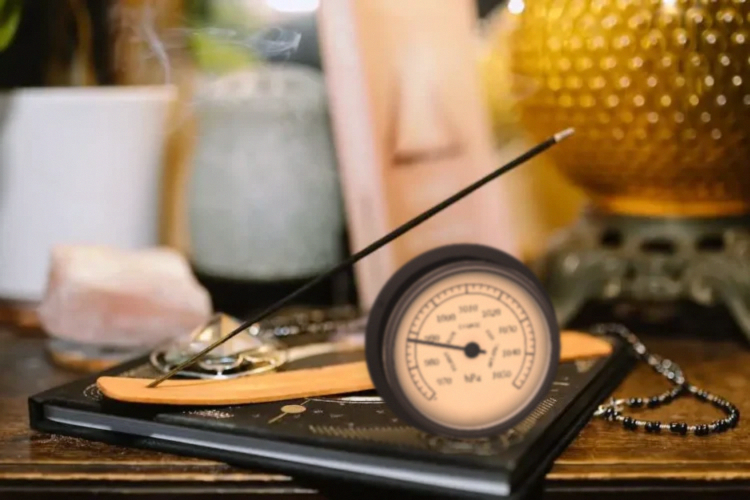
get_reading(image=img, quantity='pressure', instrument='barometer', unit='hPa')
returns 988 hPa
